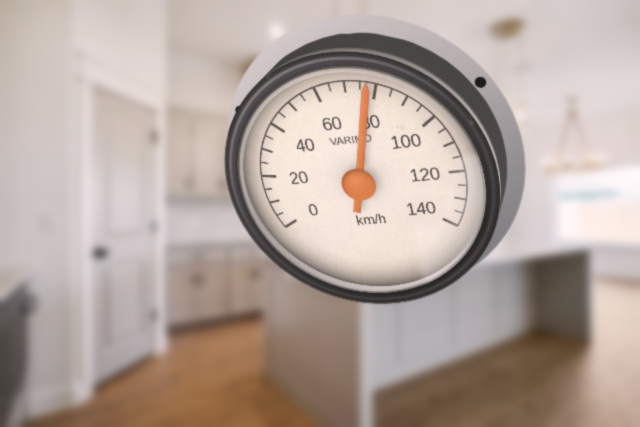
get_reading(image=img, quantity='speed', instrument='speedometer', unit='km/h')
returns 77.5 km/h
